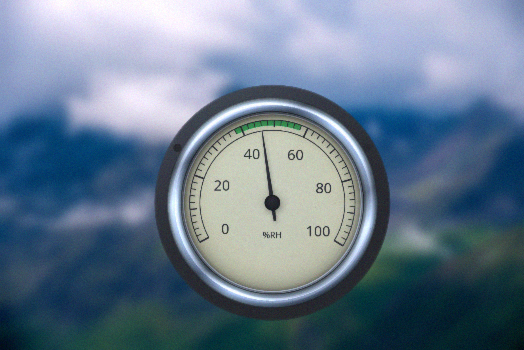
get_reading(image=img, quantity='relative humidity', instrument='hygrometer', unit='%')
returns 46 %
